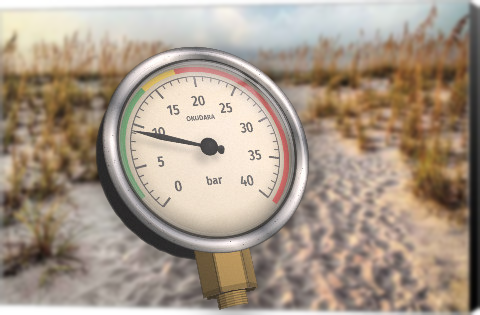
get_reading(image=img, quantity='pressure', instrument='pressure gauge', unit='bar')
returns 9 bar
